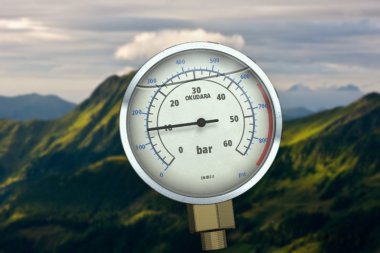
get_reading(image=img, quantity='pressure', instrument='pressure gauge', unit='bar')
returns 10 bar
